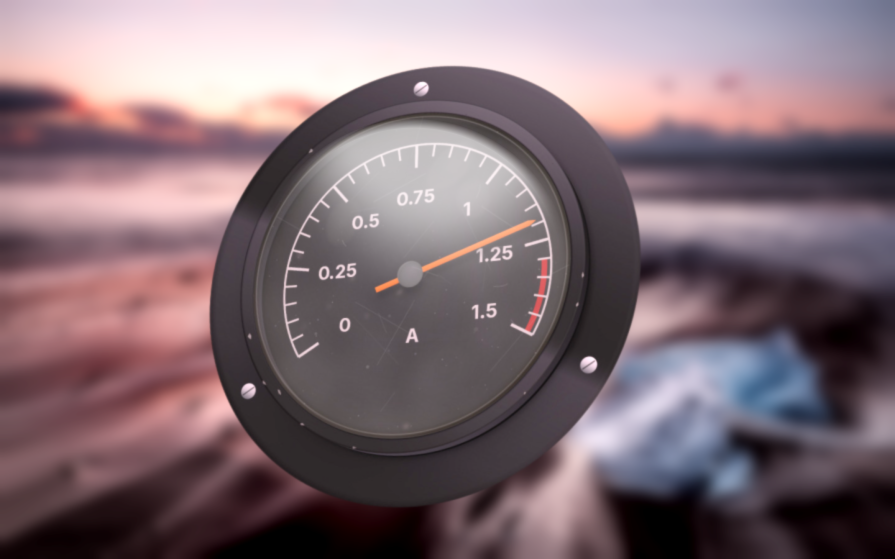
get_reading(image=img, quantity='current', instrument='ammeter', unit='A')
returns 1.2 A
